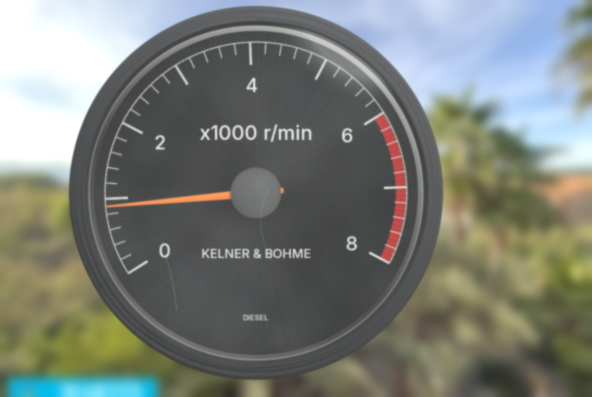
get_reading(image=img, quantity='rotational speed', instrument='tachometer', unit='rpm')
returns 900 rpm
